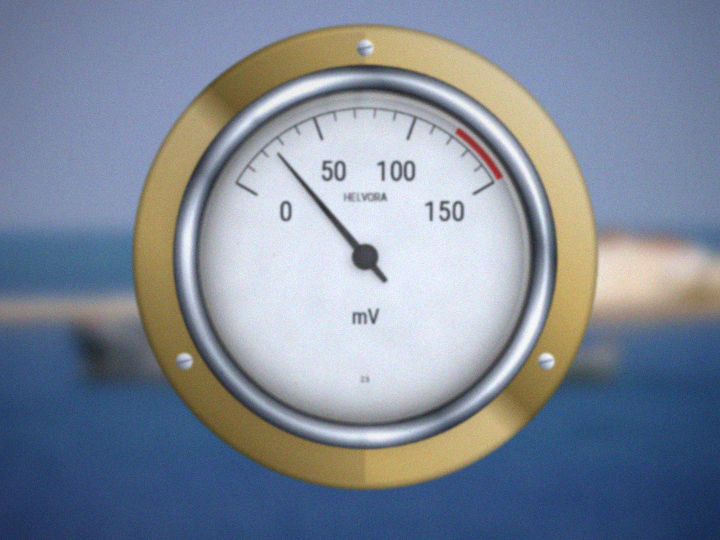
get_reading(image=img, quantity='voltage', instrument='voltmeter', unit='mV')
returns 25 mV
